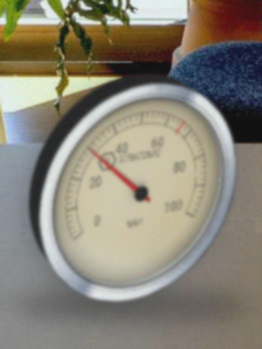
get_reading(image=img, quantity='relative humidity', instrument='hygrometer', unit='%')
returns 30 %
